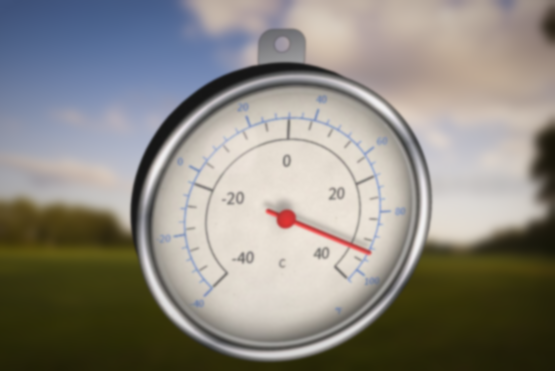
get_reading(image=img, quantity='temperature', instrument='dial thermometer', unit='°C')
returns 34 °C
